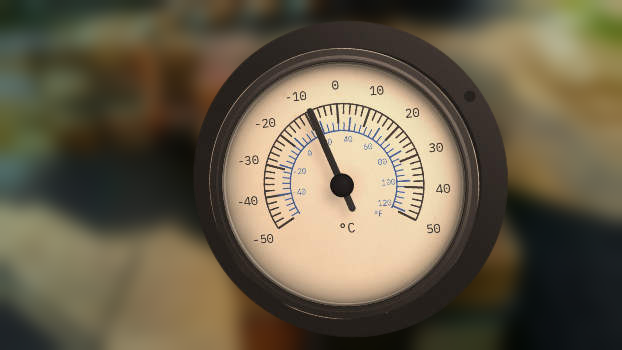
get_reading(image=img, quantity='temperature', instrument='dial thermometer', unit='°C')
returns -8 °C
